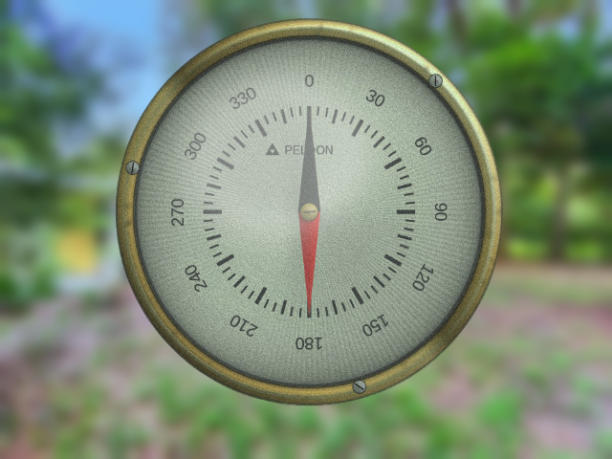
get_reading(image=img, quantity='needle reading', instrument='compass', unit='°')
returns 180 °
